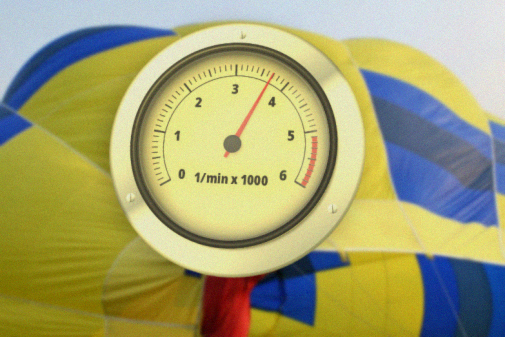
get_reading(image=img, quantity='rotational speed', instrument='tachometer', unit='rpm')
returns 3700 rpm
